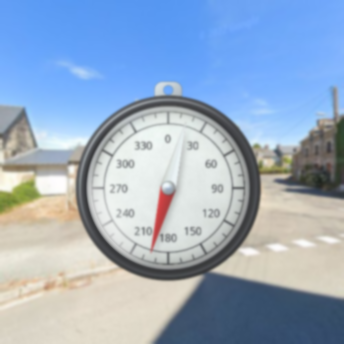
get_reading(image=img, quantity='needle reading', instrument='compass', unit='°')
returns 195 °
